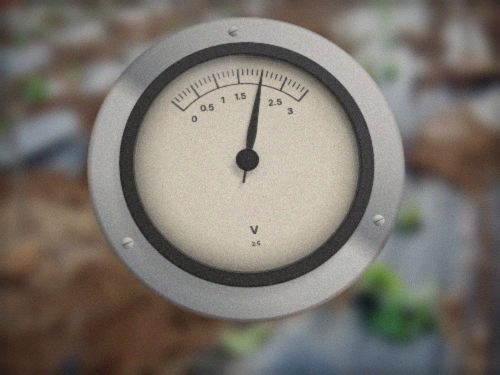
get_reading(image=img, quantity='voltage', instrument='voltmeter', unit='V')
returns 2 V
